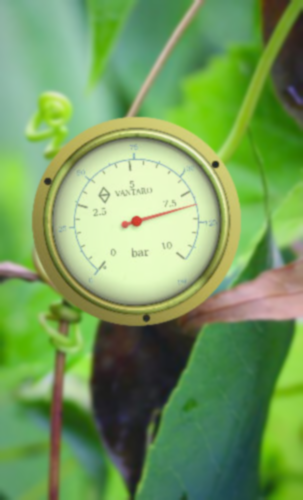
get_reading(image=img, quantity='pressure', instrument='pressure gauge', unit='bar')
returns 8 bar
